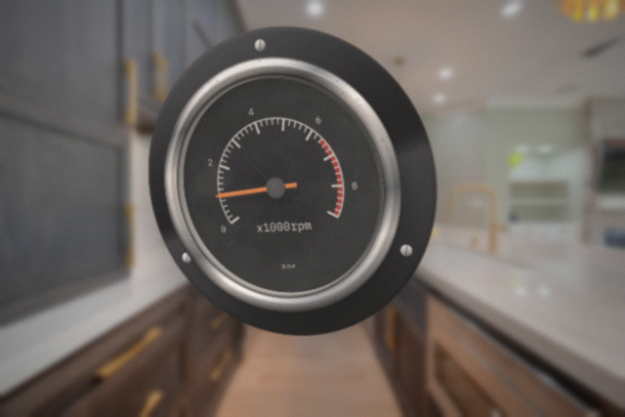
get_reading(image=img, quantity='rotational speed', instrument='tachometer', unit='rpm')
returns 1000 rpm
